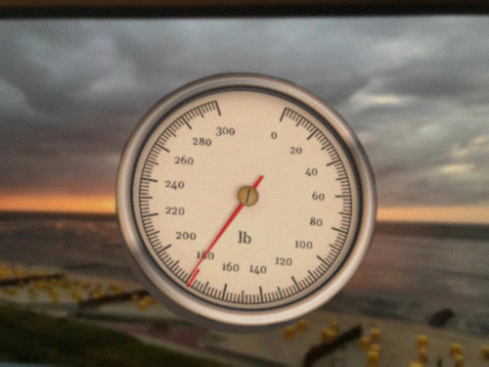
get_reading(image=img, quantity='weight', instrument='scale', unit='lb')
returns 180 lb
